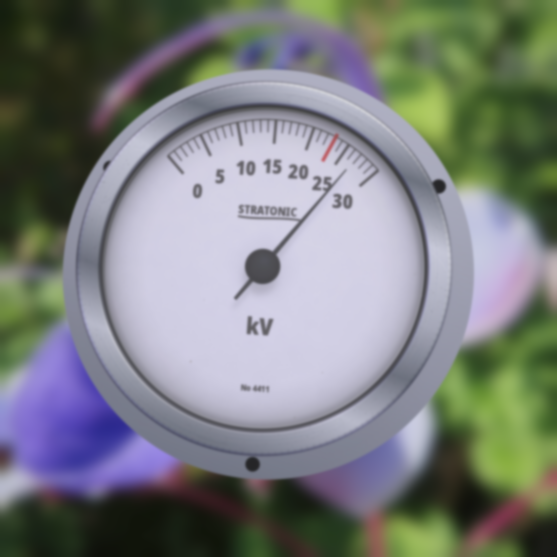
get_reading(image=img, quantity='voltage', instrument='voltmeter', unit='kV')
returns 27 kV
